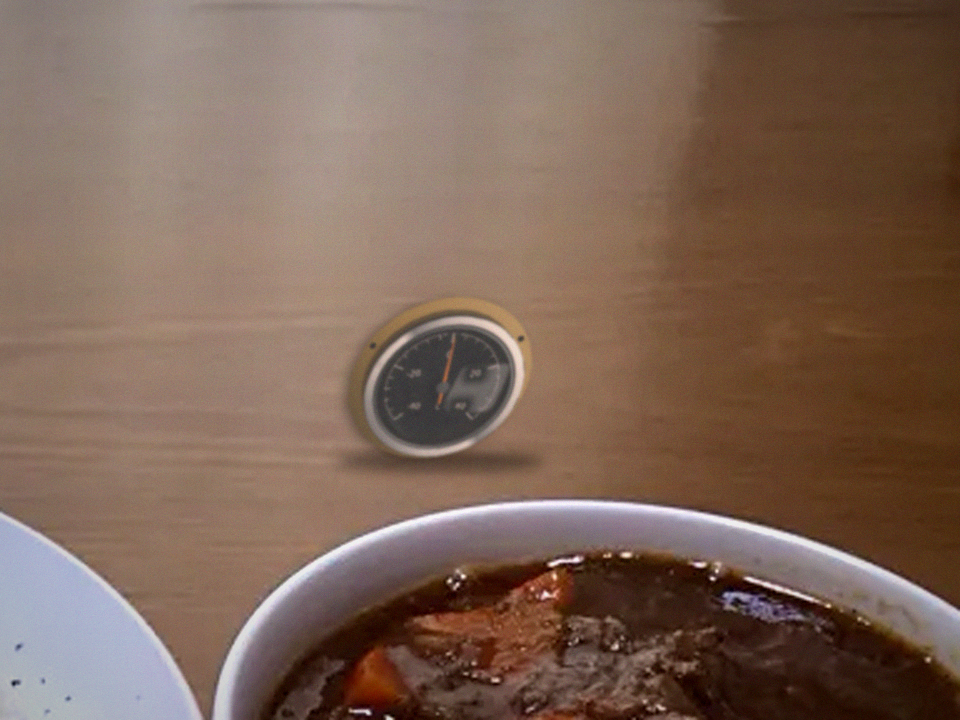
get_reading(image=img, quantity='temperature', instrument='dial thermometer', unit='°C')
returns 0 °C
